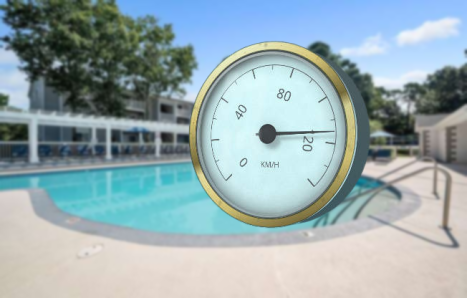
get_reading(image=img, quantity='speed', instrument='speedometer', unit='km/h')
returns 115 km/h
